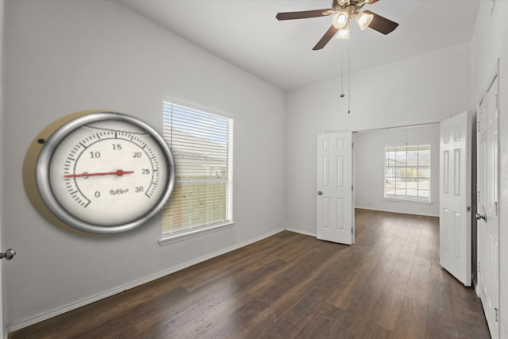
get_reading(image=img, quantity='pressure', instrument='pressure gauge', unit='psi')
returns 5 psi
